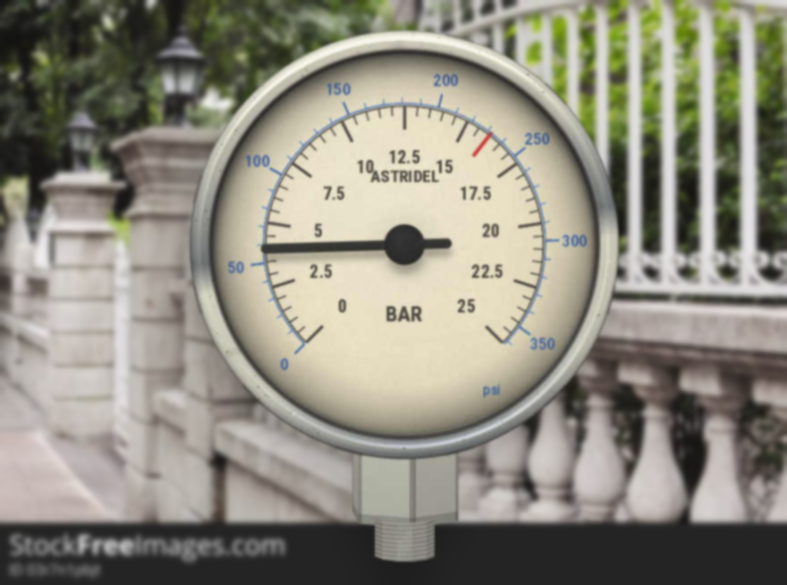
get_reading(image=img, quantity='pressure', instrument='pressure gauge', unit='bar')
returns 4 bar
